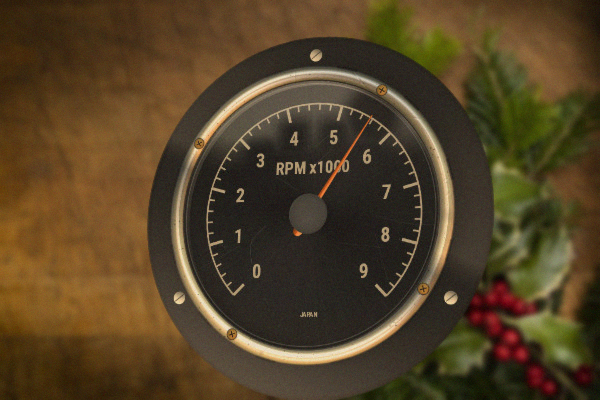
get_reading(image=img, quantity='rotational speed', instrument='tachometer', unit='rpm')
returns 5600 rpm
